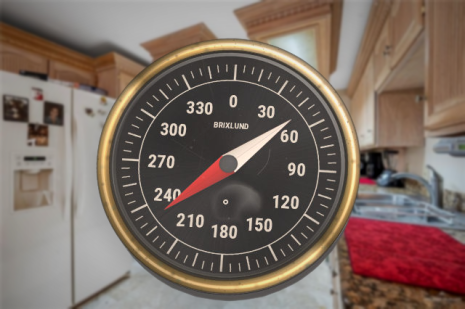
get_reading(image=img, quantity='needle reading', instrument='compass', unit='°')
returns 230 °
